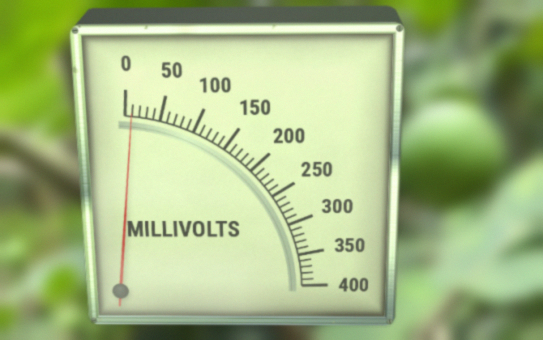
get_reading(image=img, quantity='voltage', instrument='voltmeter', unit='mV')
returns 10 mV
